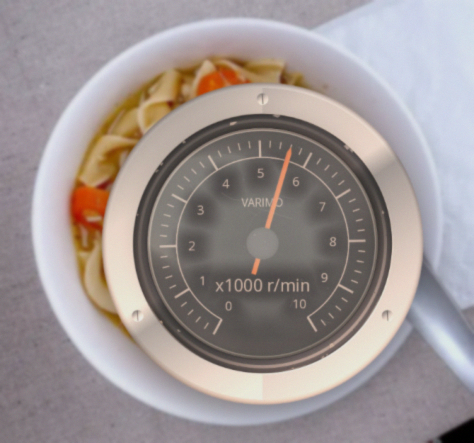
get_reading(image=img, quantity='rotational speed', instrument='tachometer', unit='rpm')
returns 5600 rpm
